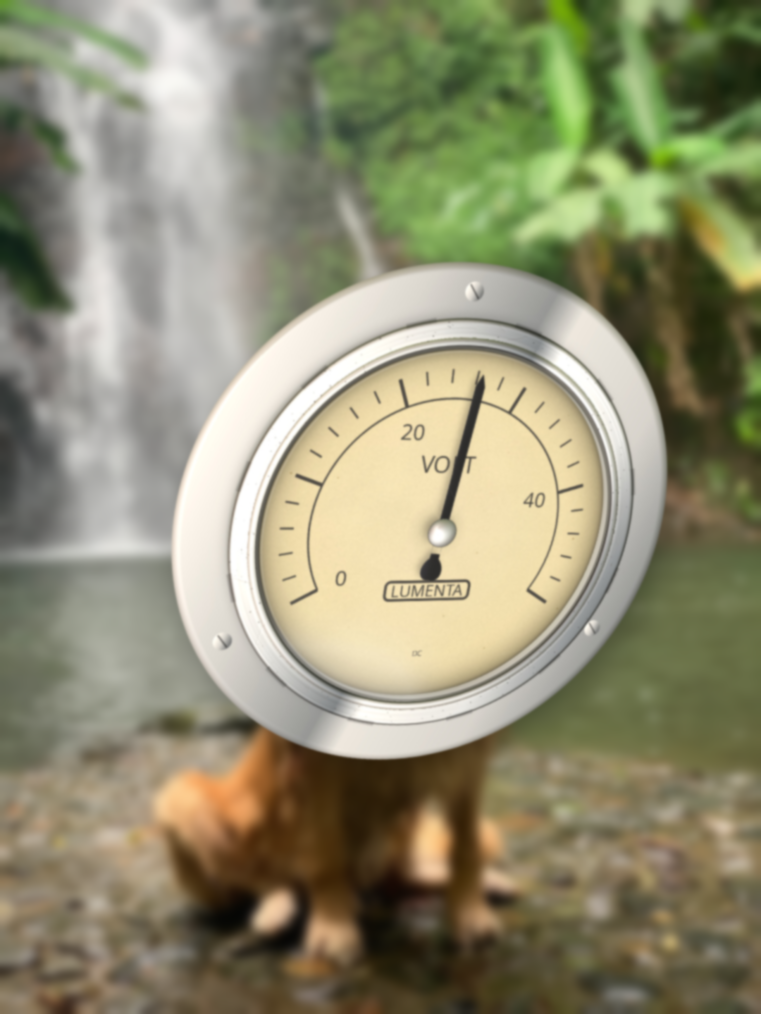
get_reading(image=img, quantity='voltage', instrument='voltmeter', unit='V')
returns 26 V
